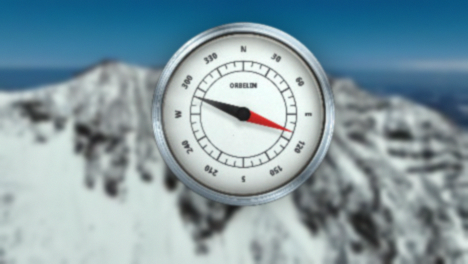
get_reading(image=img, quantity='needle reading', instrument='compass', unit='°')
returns 110 °
